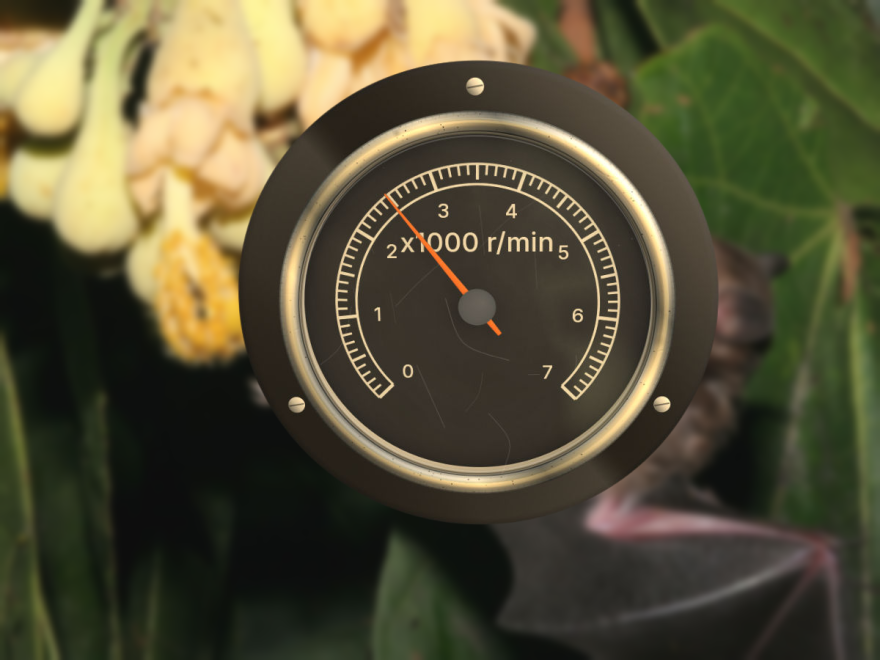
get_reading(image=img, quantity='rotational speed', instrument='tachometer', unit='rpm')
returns 2500 rpm
